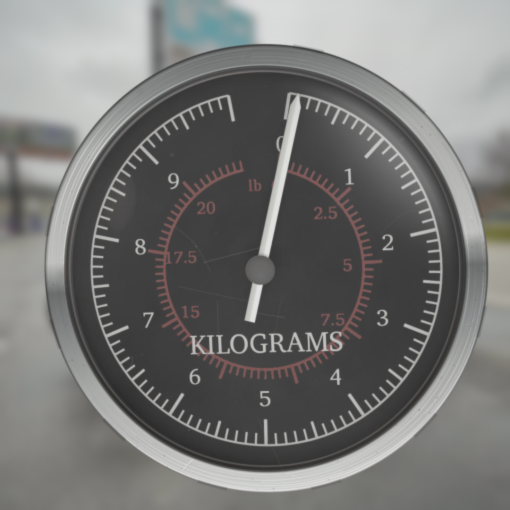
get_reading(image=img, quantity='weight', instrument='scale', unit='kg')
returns 0.1 kg
